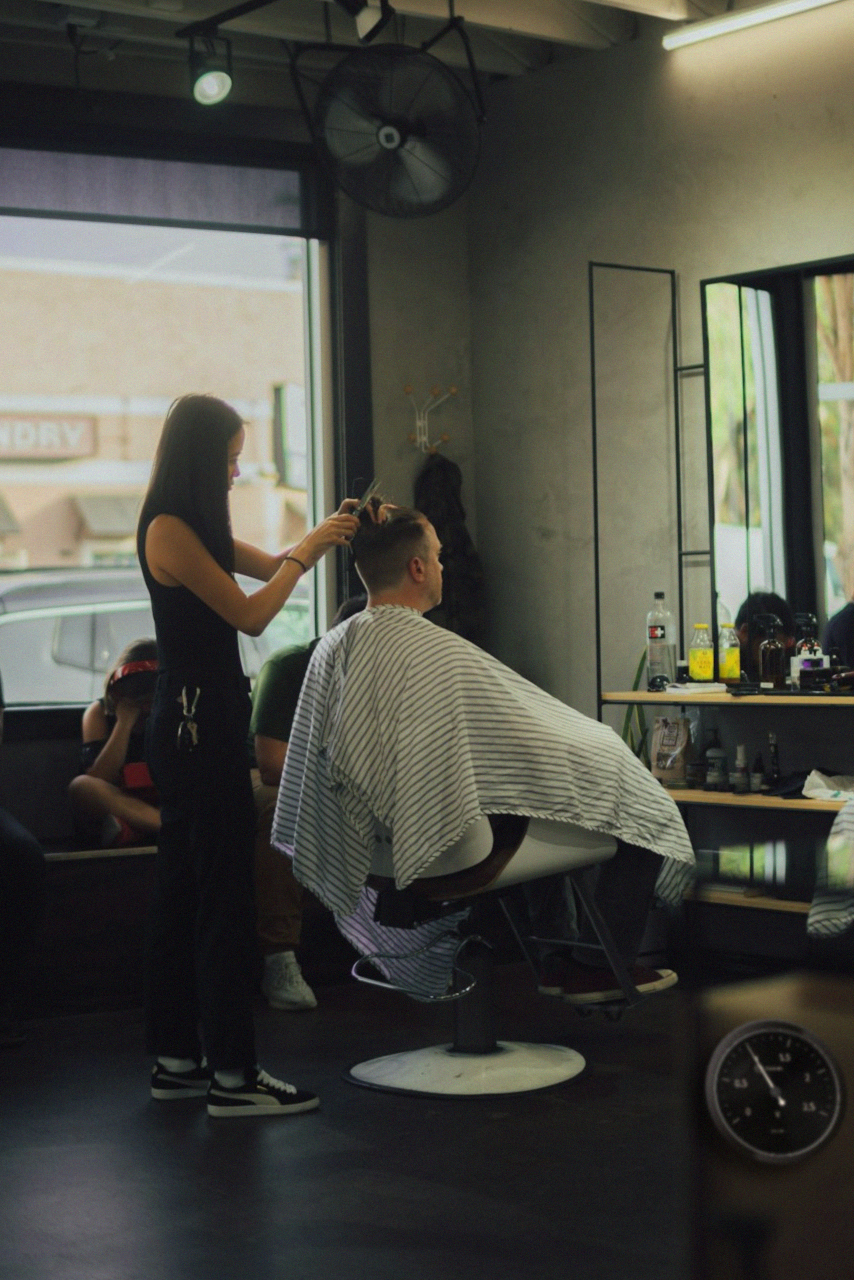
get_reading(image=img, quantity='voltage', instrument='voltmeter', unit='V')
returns 1 V
